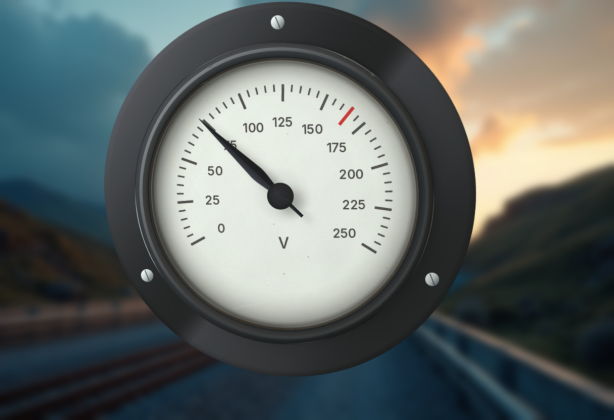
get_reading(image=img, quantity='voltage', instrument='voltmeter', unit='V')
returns 75 V
